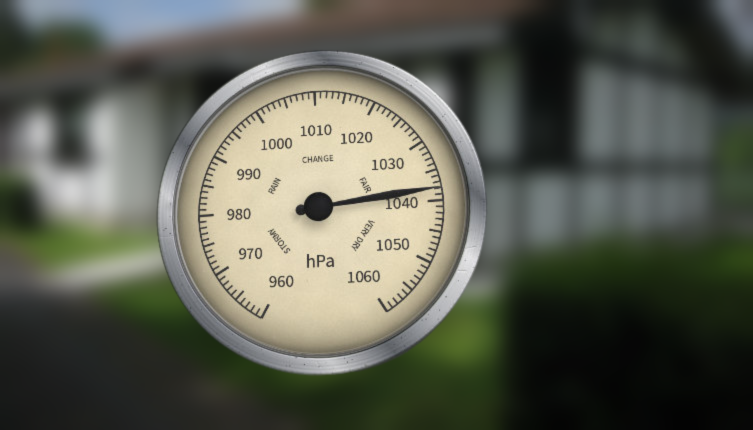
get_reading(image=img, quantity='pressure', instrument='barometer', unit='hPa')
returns 1038 hPa
